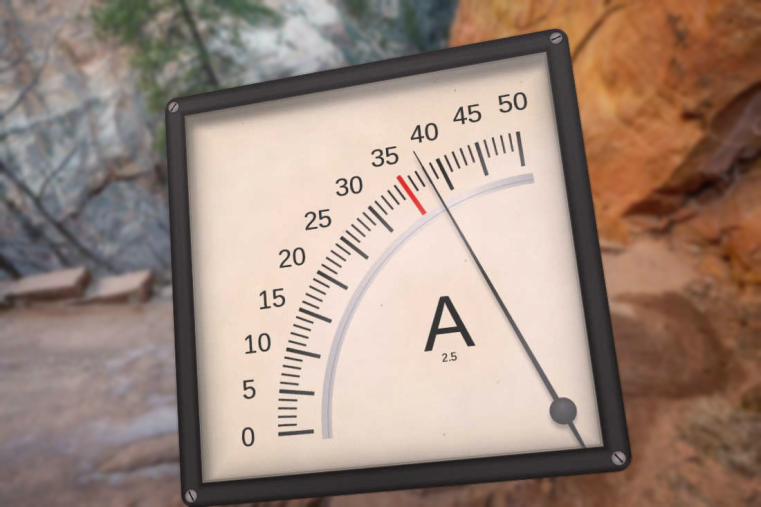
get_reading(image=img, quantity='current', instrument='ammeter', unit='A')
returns 38 A
